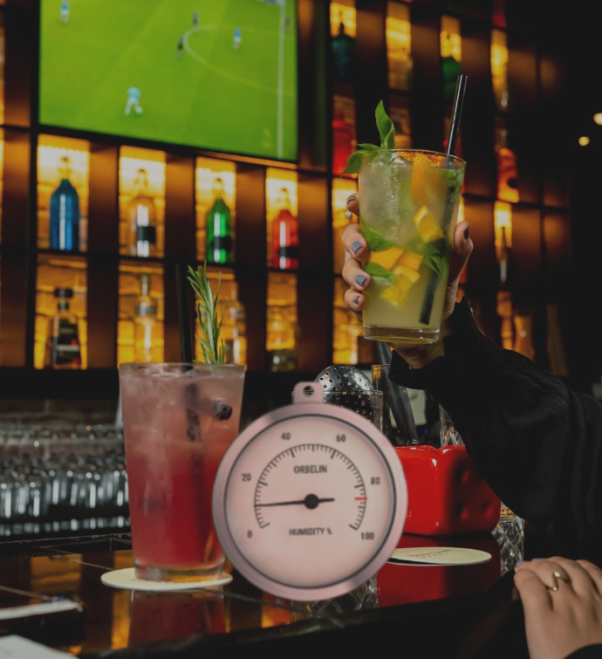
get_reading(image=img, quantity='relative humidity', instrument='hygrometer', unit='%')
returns 10 %
